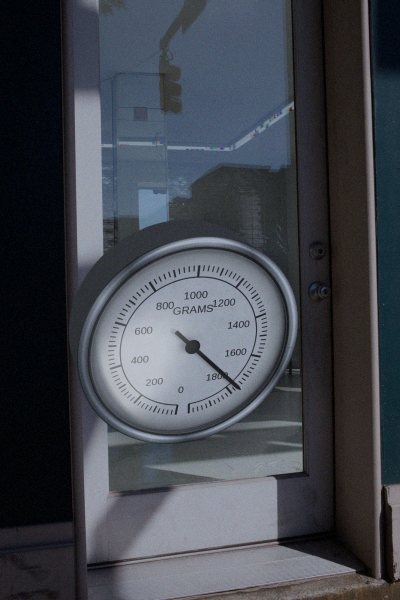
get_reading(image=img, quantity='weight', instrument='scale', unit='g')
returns 1760 g
